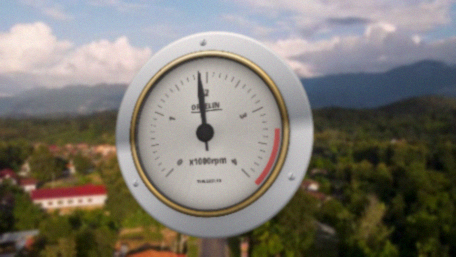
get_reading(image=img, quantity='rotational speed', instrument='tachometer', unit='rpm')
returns 1900 rpm
